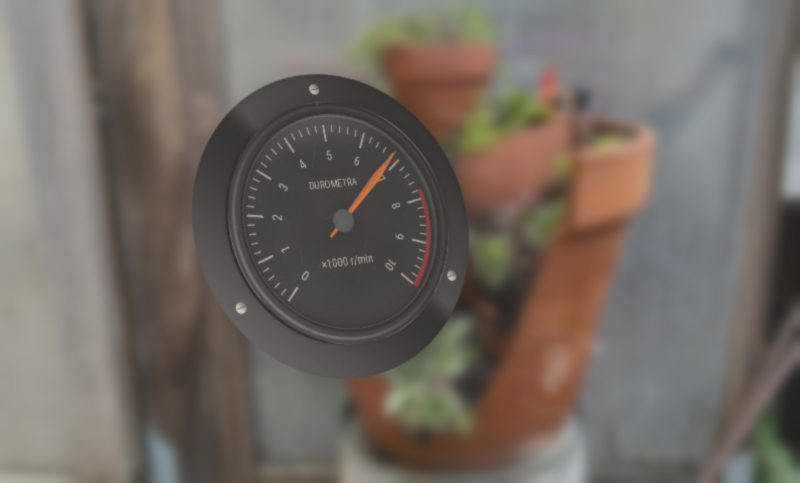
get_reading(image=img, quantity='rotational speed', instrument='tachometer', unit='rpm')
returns 6800 rpm
